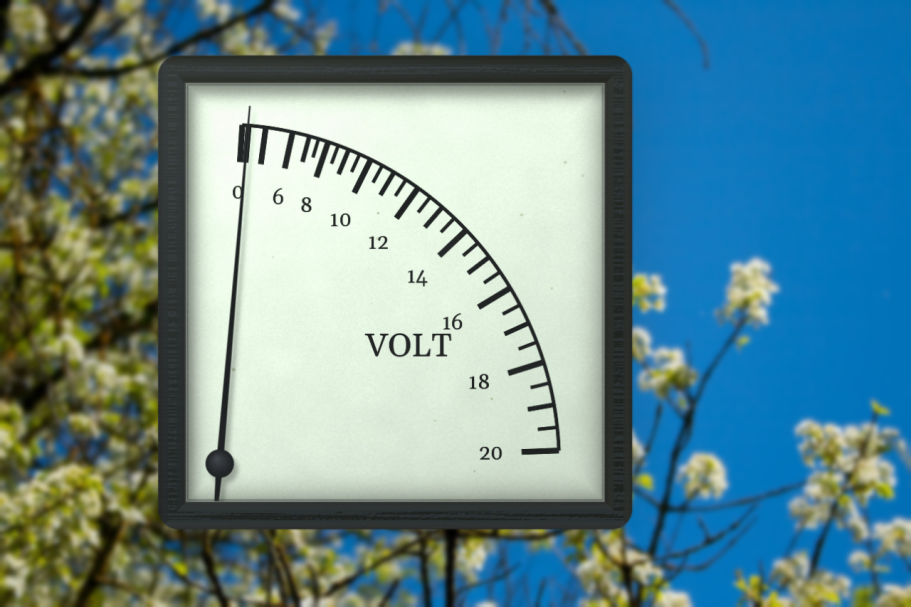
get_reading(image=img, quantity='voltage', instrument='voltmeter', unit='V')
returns 2 V
